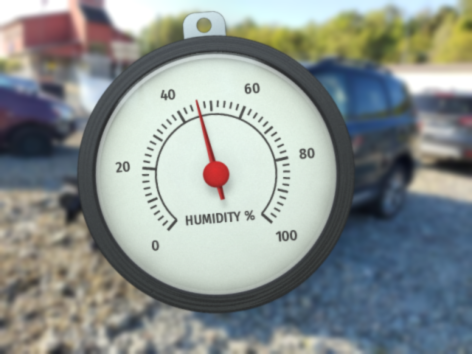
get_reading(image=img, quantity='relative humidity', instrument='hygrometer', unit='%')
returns 46 %
